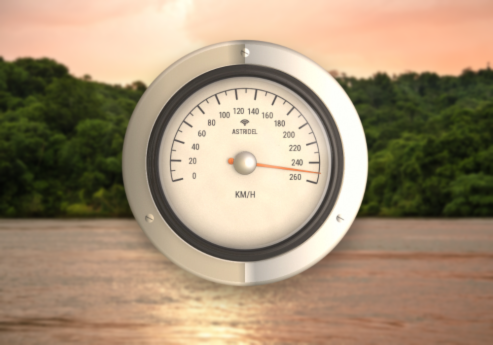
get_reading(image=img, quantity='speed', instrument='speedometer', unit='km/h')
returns 250 km/h
